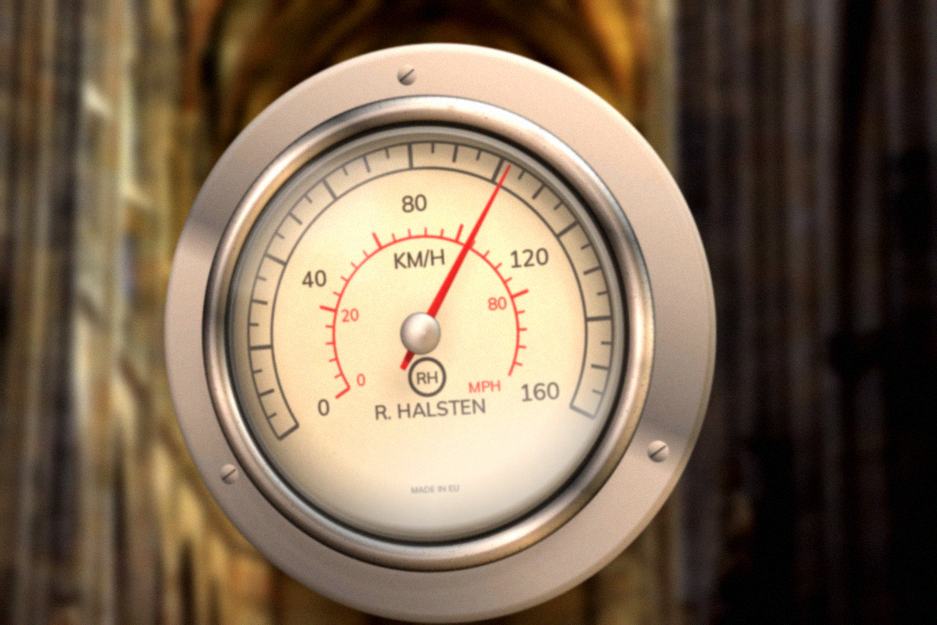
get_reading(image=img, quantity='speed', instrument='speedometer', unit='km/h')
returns 102.5 km/h
